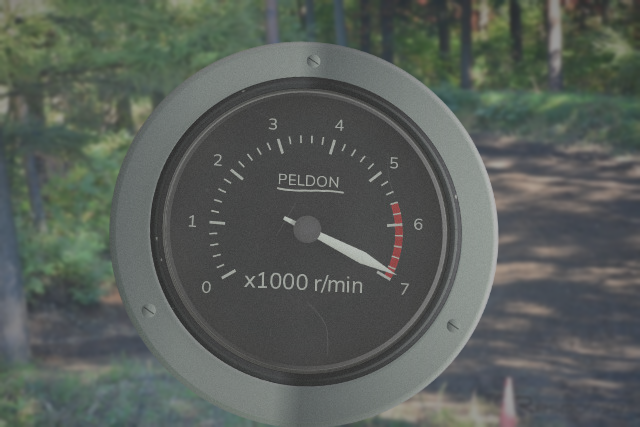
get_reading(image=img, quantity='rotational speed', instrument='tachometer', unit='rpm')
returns 6900 rpm
